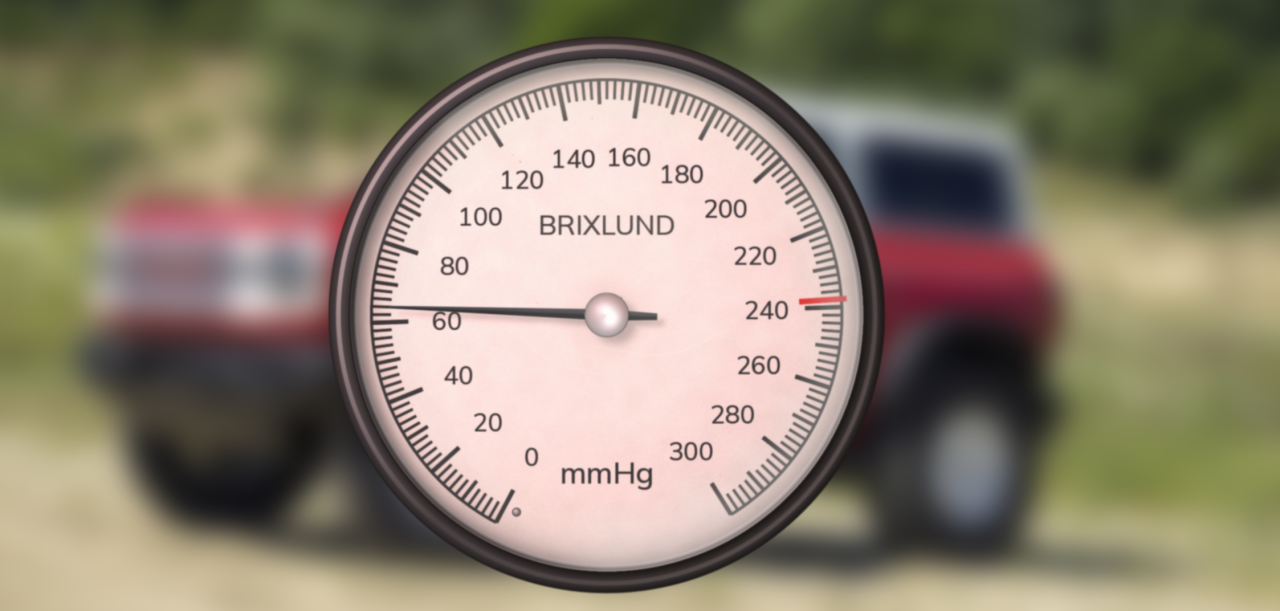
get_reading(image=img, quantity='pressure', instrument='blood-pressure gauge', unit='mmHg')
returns 64 mmHg
